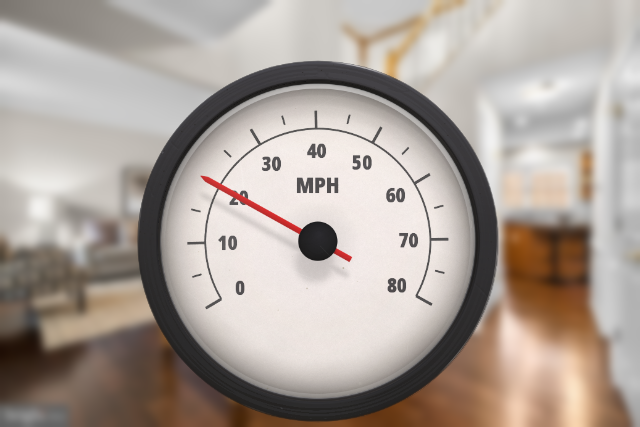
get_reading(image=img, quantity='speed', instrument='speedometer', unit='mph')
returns 20 mph
